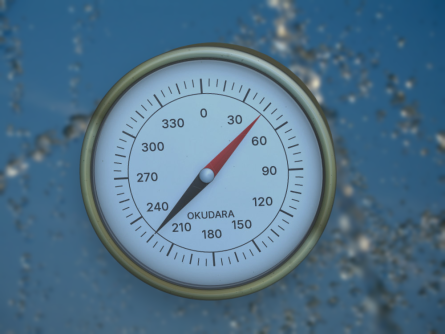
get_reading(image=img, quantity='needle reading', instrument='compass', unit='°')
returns 45 °
